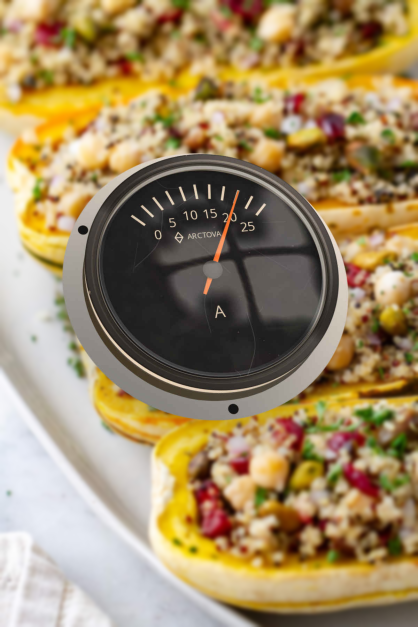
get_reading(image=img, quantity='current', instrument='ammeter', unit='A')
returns 20 A
